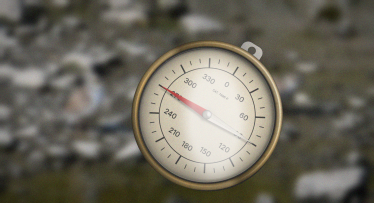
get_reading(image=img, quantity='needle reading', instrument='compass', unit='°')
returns 270 °
